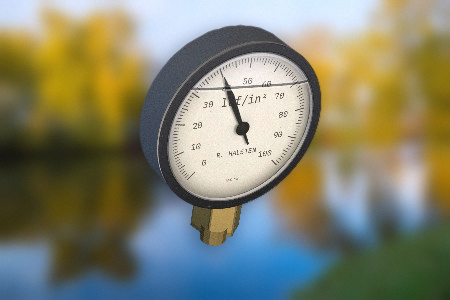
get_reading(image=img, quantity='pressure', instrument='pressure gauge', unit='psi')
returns 40 psi
